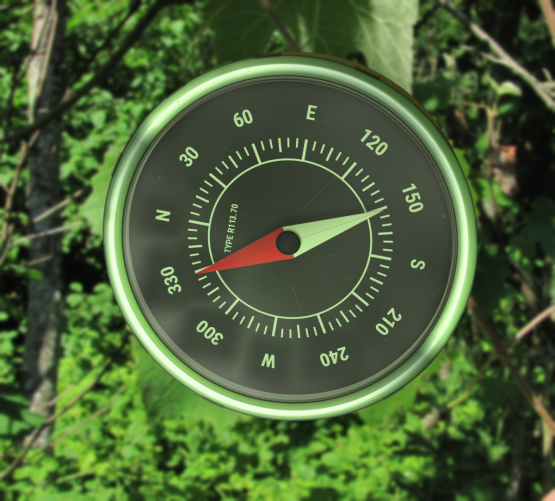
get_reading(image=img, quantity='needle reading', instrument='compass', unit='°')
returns 330 °
